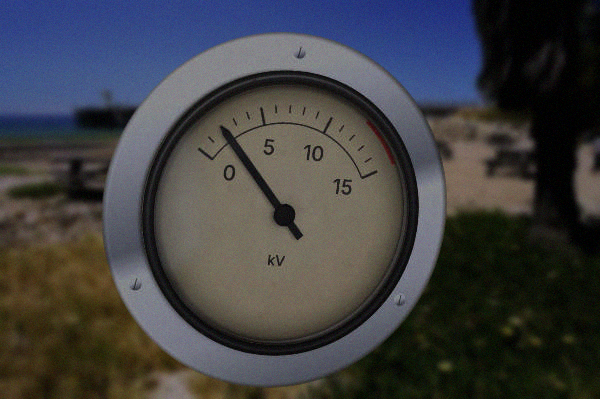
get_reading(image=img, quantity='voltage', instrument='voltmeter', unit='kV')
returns 2 kV
